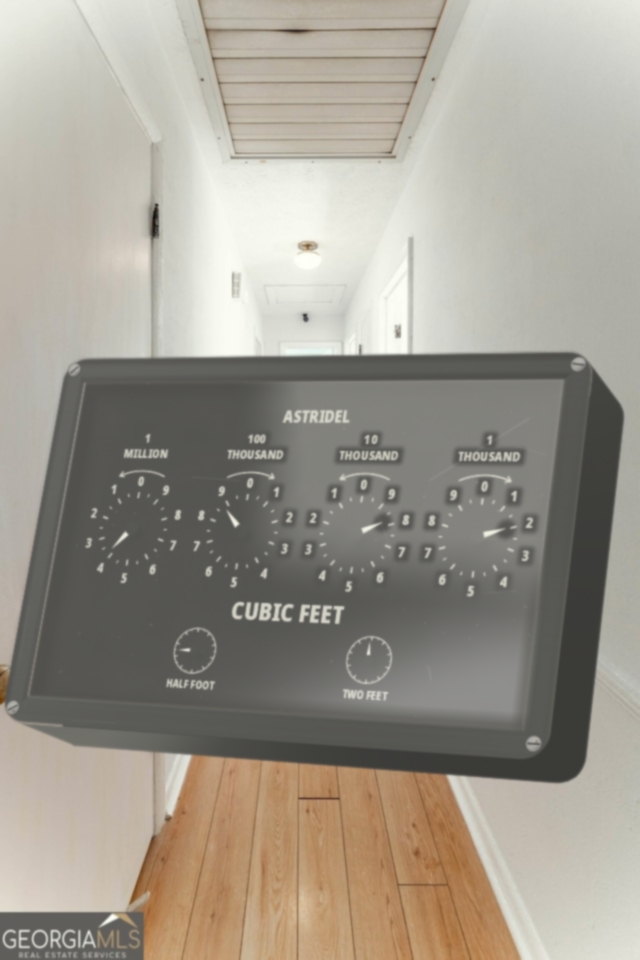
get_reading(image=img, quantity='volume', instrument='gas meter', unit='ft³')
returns 388200 ft³
